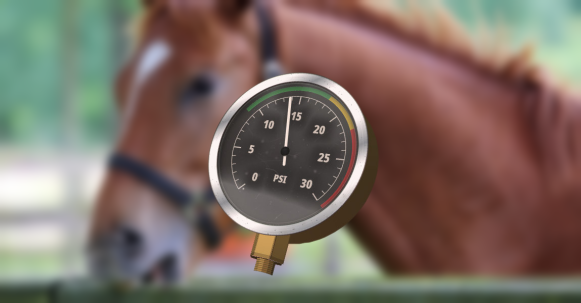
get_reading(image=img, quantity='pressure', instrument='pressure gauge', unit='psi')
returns 14 psi
